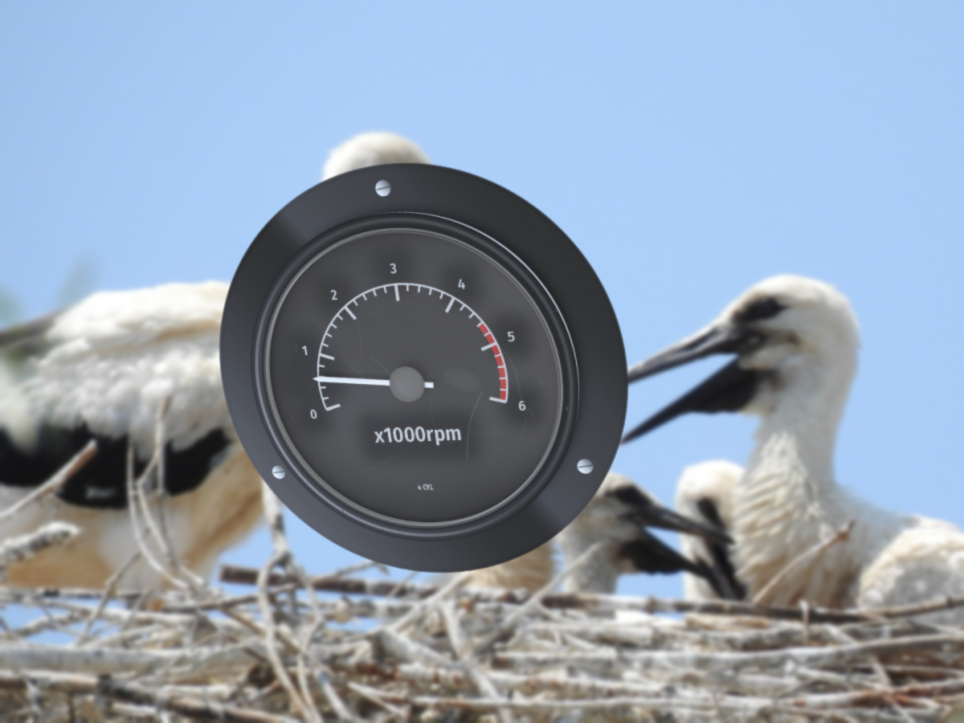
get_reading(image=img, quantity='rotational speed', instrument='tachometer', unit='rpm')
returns 600 rpm
